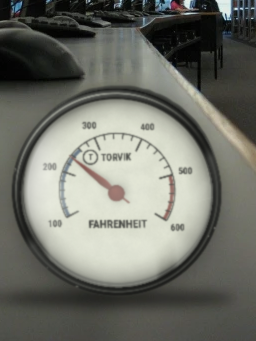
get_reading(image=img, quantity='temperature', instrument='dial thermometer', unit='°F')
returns 240 °F
